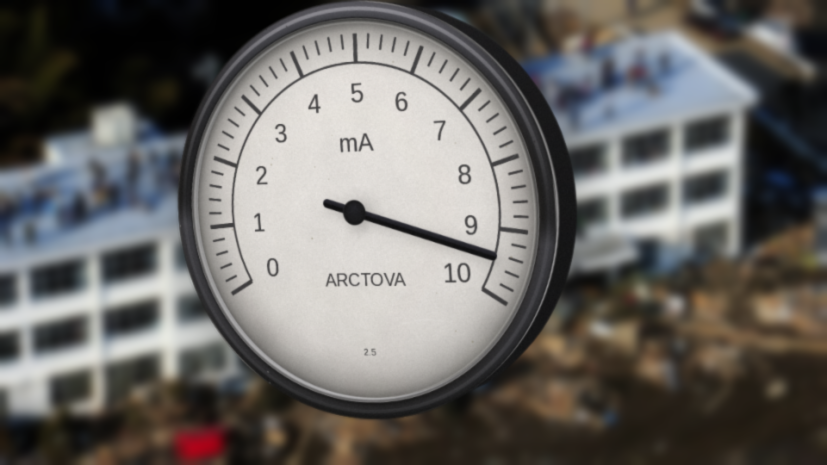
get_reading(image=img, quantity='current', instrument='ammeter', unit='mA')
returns 9.4 mA
